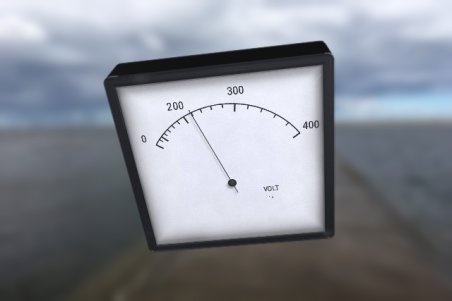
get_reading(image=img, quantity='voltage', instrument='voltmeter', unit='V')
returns 220 V
